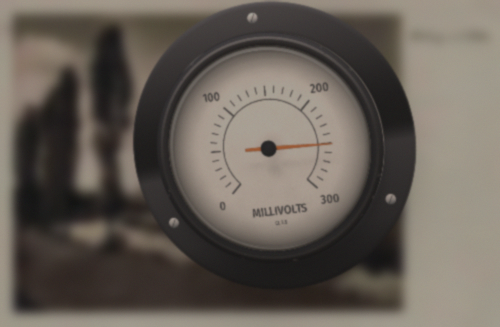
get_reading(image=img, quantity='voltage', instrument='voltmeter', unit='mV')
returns 250 mV
